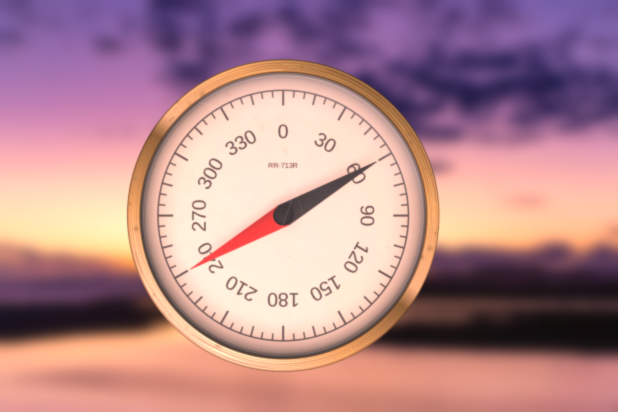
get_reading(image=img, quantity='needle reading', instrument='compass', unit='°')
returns 240 °
